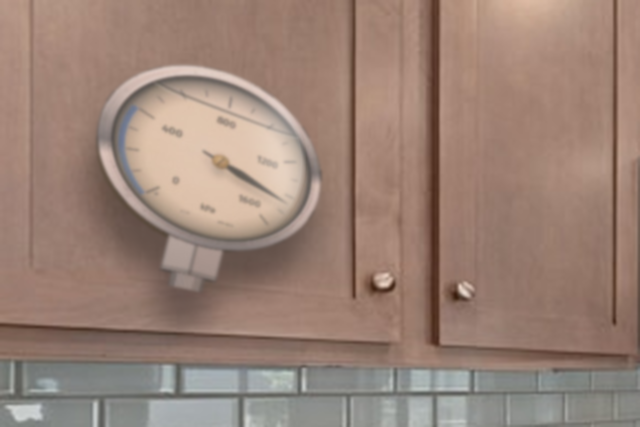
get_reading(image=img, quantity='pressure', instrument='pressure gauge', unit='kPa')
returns 1450 kPa
